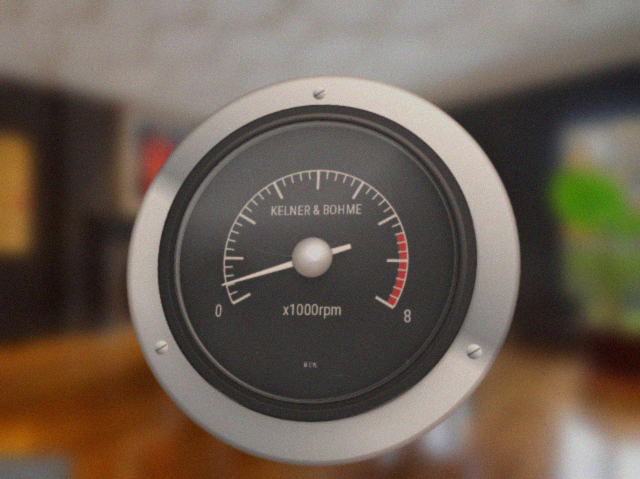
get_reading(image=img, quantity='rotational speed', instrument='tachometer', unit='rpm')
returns 400 rpm
